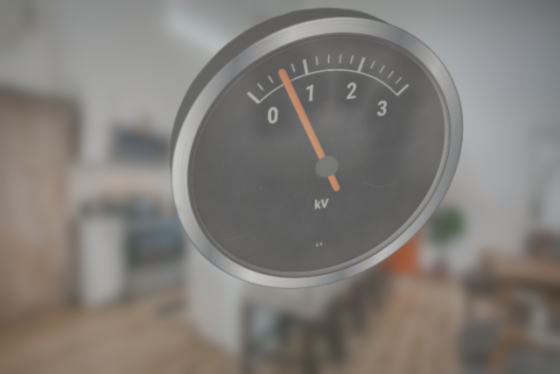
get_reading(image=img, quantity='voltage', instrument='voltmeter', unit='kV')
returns 0.6 kV
